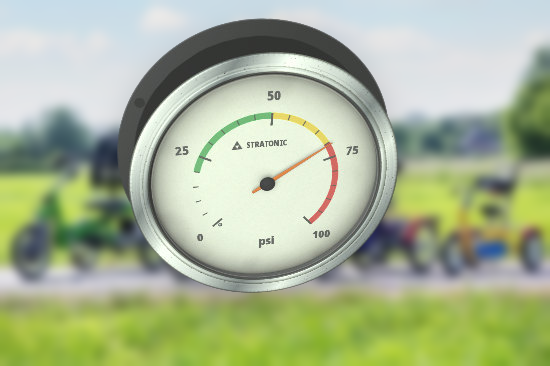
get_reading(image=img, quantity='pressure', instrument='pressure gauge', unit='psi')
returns 70 psi
